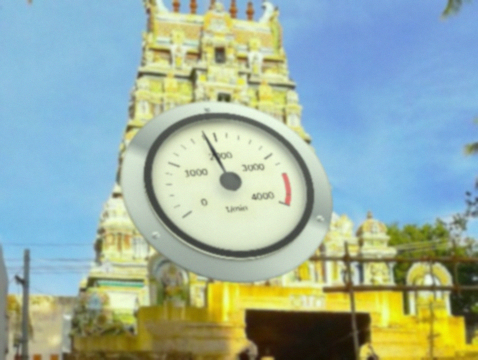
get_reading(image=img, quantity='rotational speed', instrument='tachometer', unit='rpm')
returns 1800 rpm
